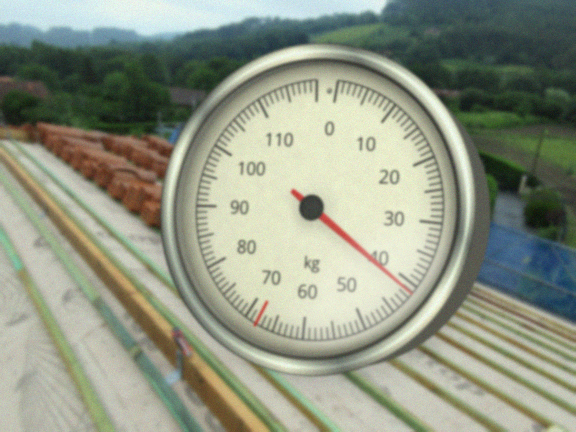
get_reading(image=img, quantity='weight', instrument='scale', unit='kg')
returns 41 kg
